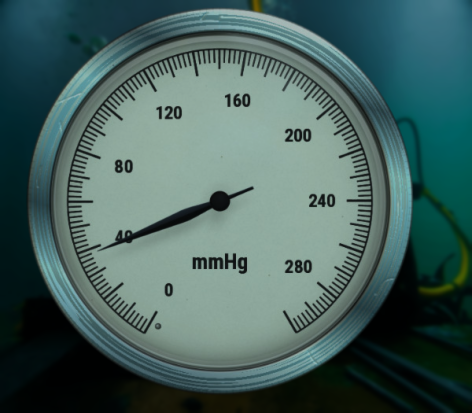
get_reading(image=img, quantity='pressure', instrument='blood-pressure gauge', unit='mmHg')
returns 38 mmHg
